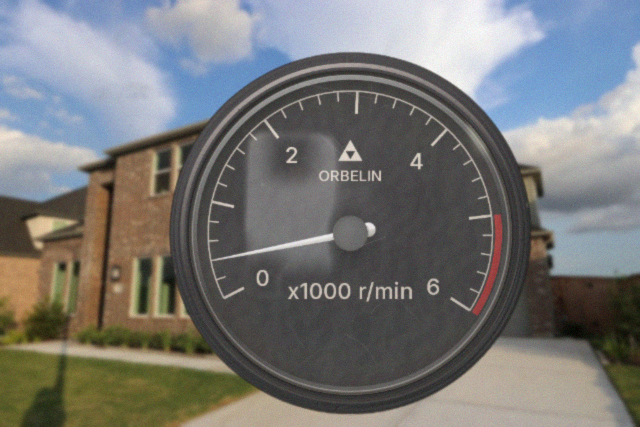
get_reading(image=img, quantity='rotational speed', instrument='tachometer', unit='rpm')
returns 400 rpm
